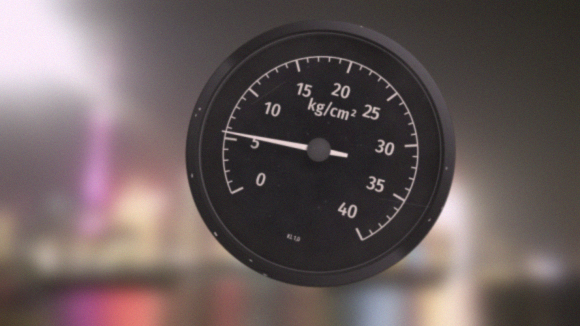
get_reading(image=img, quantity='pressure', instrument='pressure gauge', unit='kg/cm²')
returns 5.5 kg/cm²
